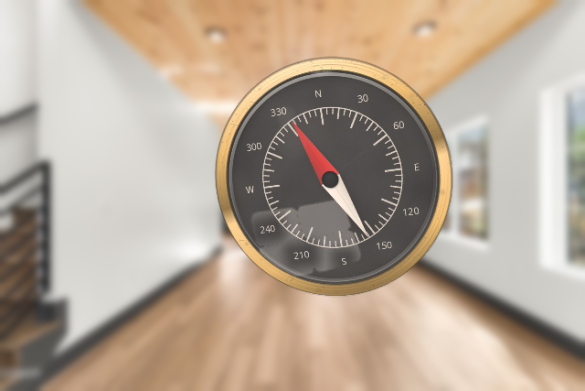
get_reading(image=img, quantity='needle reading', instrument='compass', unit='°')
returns 335 °
